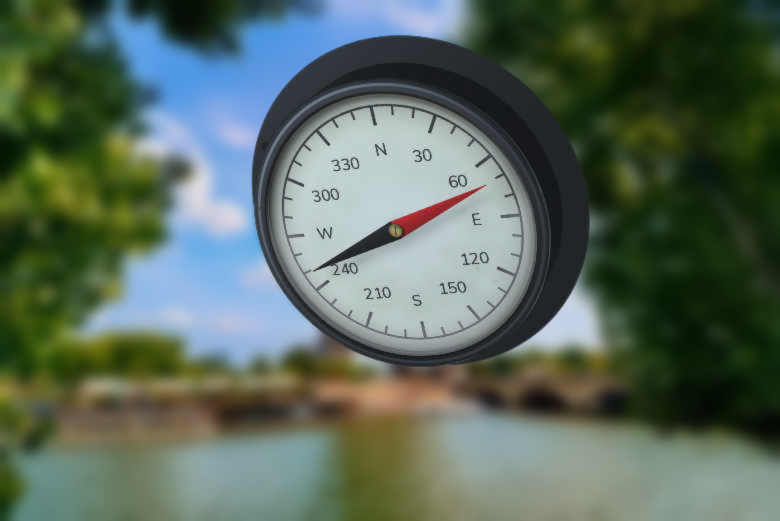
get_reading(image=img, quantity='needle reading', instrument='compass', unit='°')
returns 70 °
